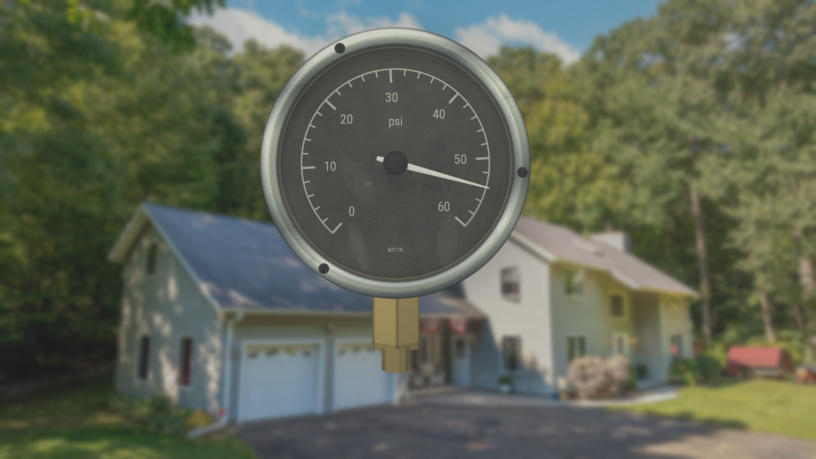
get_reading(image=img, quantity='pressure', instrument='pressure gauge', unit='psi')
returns 54 psi
